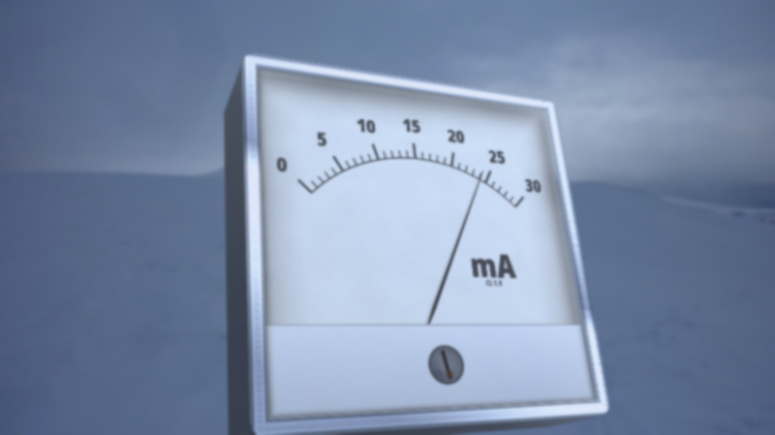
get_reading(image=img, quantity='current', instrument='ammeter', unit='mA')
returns 24 mA
